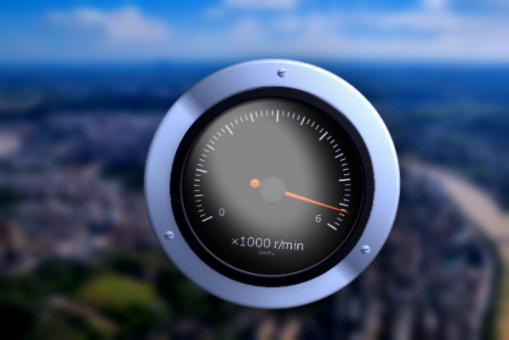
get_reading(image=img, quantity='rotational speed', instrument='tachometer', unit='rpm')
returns 5600 rpm
